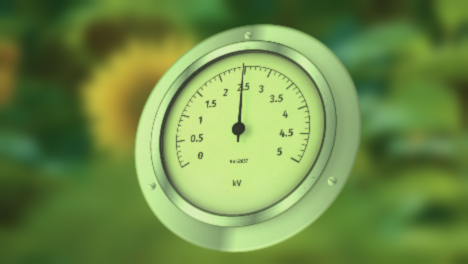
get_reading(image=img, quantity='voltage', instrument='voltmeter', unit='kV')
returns 2.5 kV
